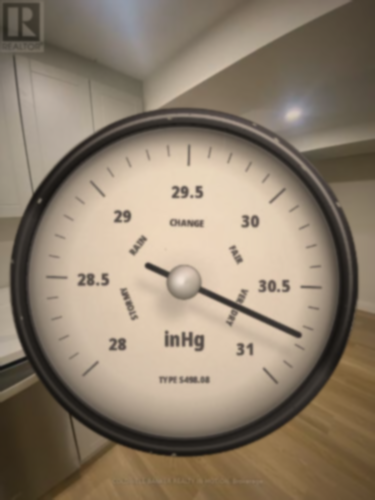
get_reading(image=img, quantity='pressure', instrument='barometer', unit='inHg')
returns 30.75 inHg
